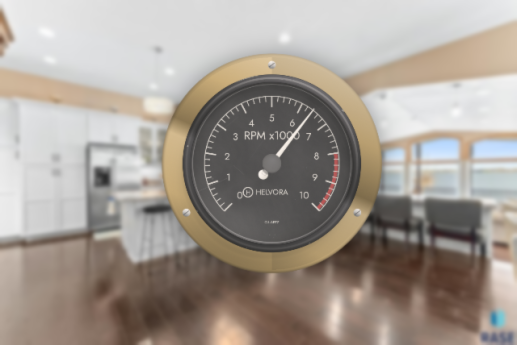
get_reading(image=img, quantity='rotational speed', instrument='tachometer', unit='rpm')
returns 6400 rpm
